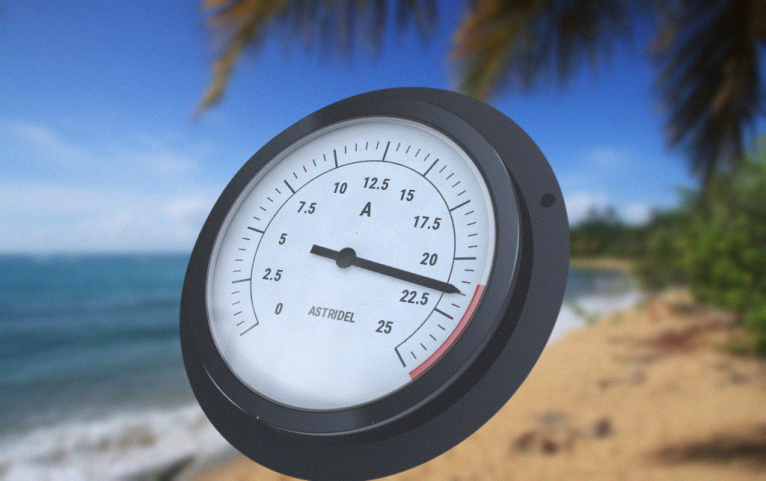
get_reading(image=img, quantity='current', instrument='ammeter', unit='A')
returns 21.5 A
